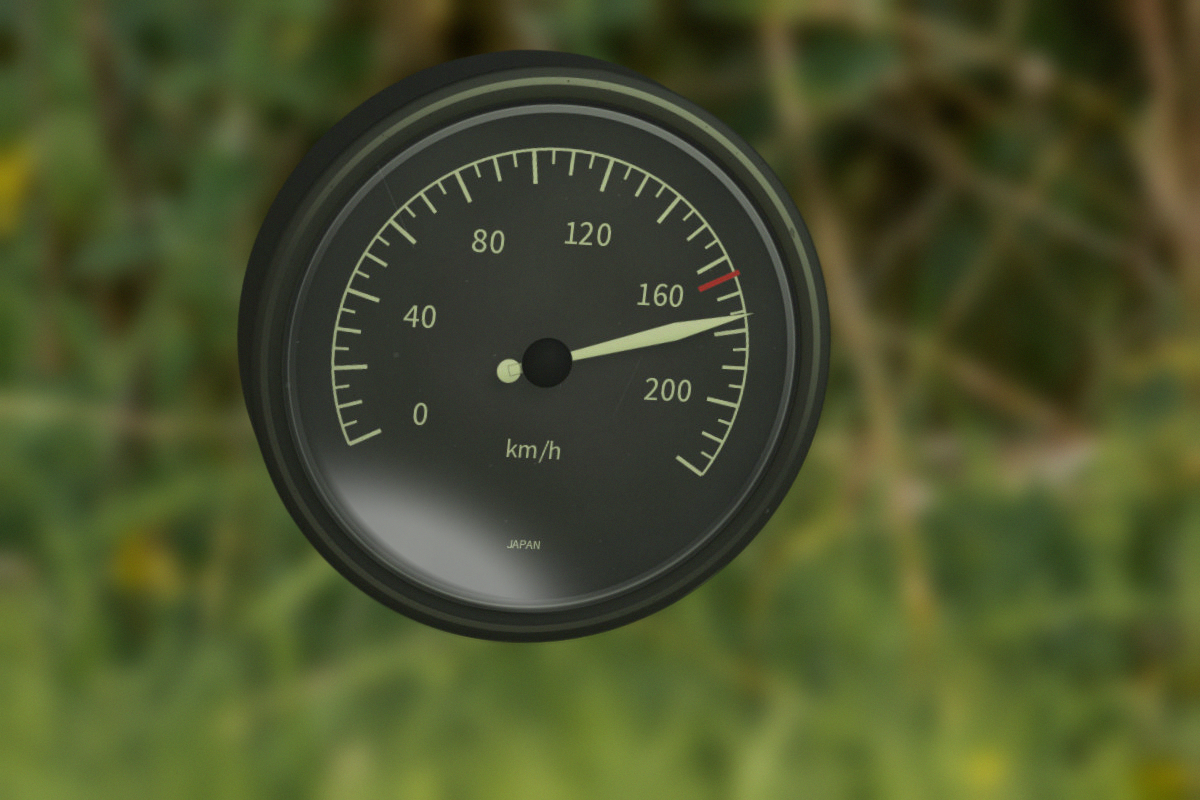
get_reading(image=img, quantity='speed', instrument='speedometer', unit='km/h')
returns 175 km/h
